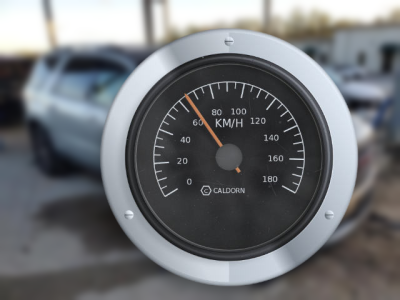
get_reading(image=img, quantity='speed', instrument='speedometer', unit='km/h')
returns 65 km/h
